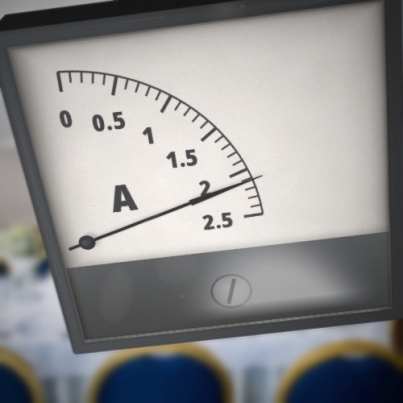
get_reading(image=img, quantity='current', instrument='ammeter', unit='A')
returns 2.1 A
